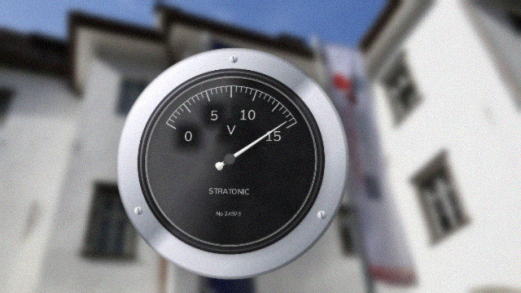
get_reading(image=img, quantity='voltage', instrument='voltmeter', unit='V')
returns 14.5 V
